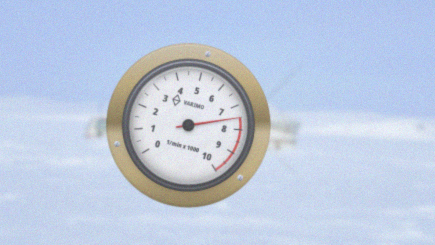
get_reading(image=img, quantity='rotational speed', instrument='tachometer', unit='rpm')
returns 7500 rpm
